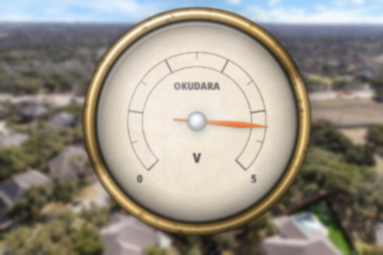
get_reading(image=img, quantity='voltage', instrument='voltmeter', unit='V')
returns 4.25 V
